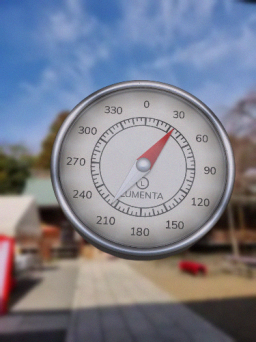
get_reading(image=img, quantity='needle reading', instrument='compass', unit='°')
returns 35 °
